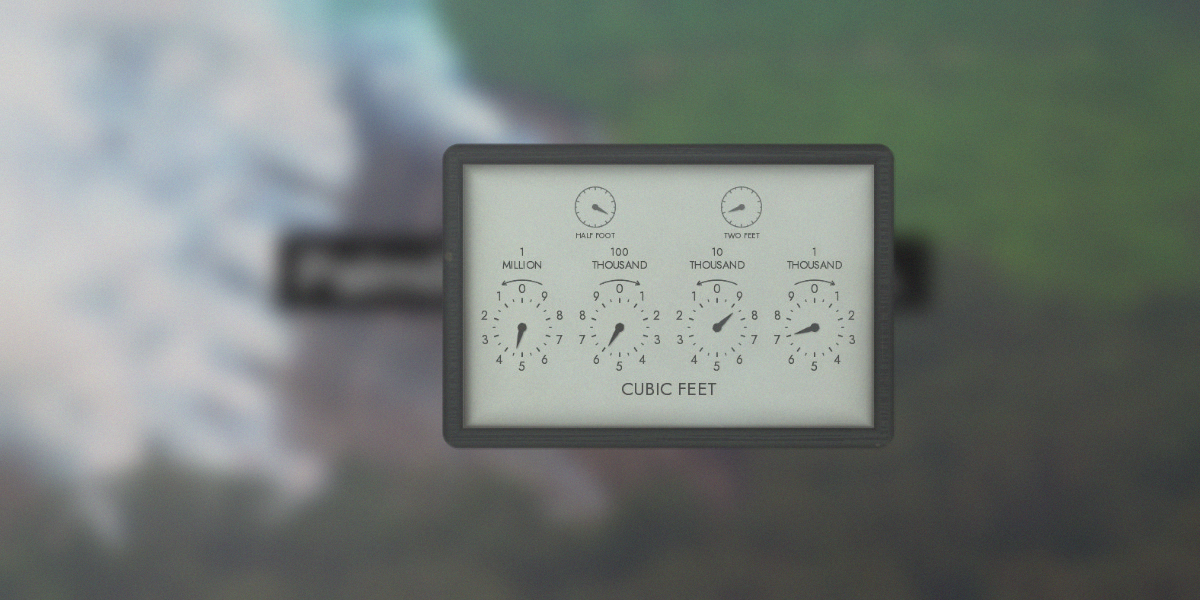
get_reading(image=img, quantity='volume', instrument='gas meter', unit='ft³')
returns 458700 ft³
